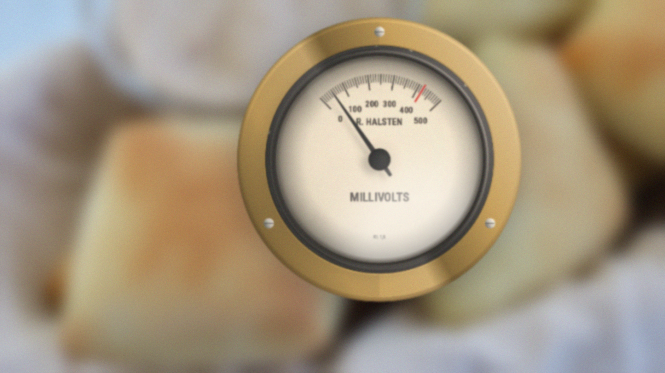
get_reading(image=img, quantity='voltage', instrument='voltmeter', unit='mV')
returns 50 mV
